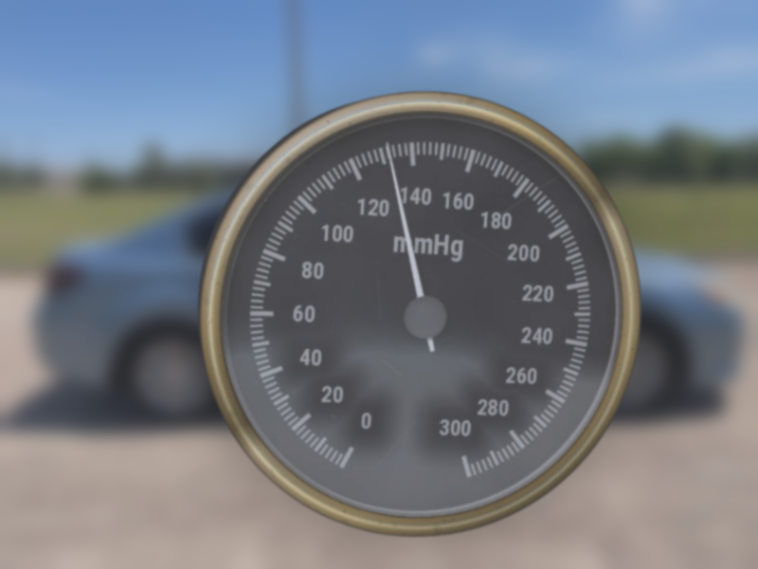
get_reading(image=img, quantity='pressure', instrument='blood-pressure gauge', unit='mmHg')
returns 132 mmHg
